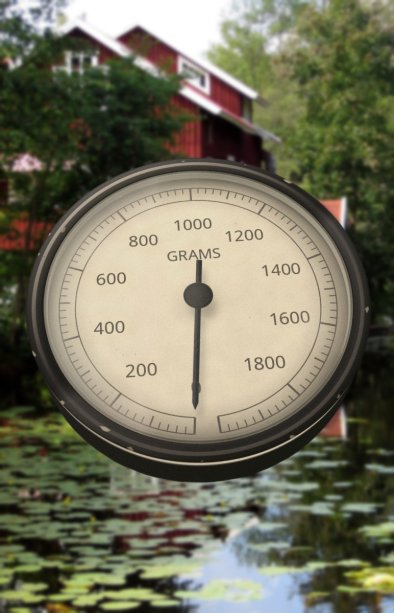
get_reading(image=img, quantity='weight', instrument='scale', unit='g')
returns 0 g
